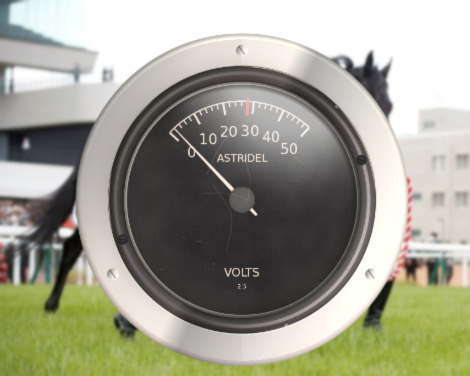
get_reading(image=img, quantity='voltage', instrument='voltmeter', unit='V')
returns 2 V
